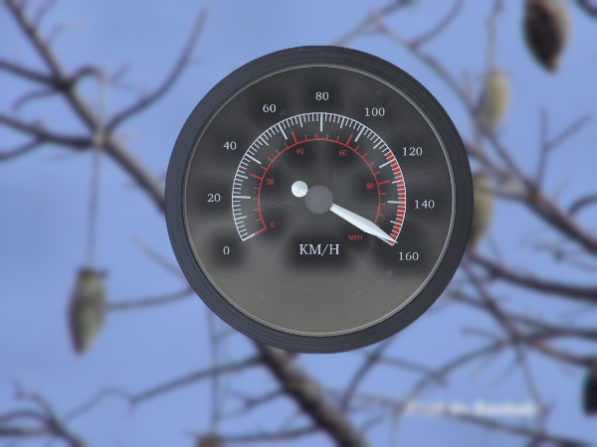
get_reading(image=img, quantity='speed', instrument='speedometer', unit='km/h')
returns 158 km/h
